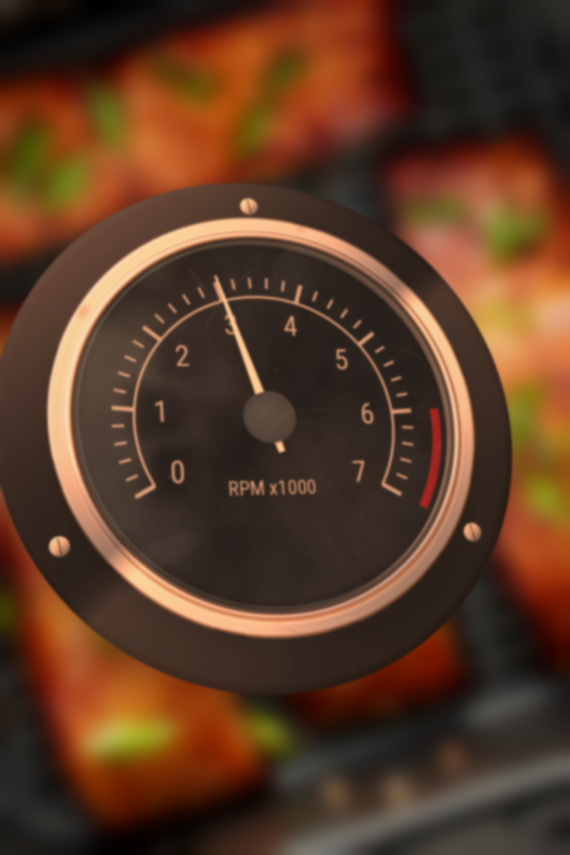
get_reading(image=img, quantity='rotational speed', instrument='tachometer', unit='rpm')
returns 3000 rpm
